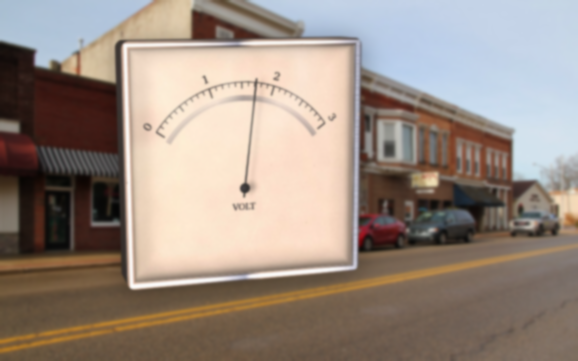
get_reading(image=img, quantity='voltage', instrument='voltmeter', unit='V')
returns 1.7 V
